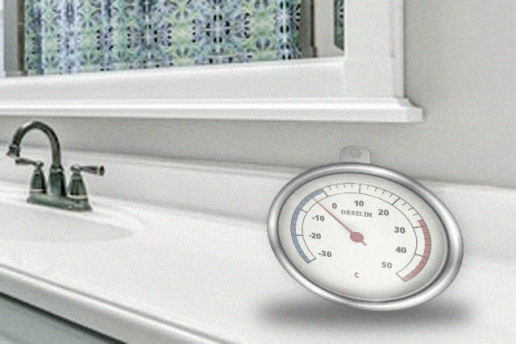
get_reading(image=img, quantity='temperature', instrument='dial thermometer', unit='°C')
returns -4 °C
